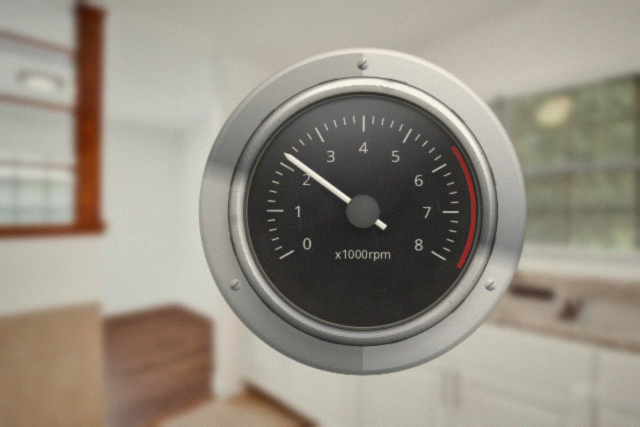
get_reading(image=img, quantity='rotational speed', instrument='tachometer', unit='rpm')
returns 2200 rpm
